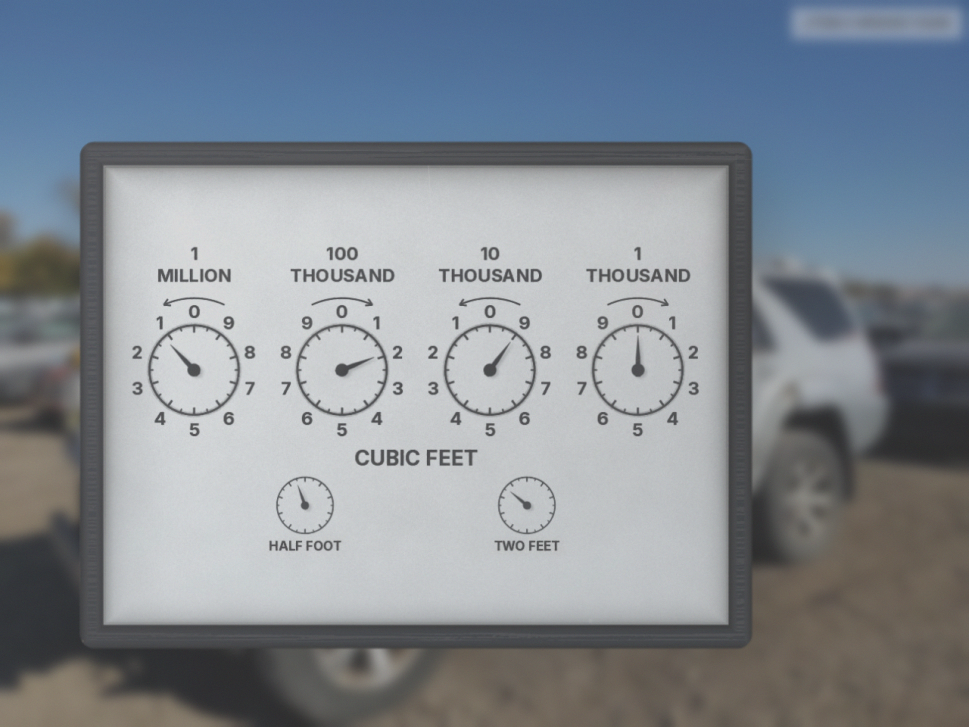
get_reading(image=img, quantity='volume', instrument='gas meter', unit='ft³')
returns 119000 ft³
